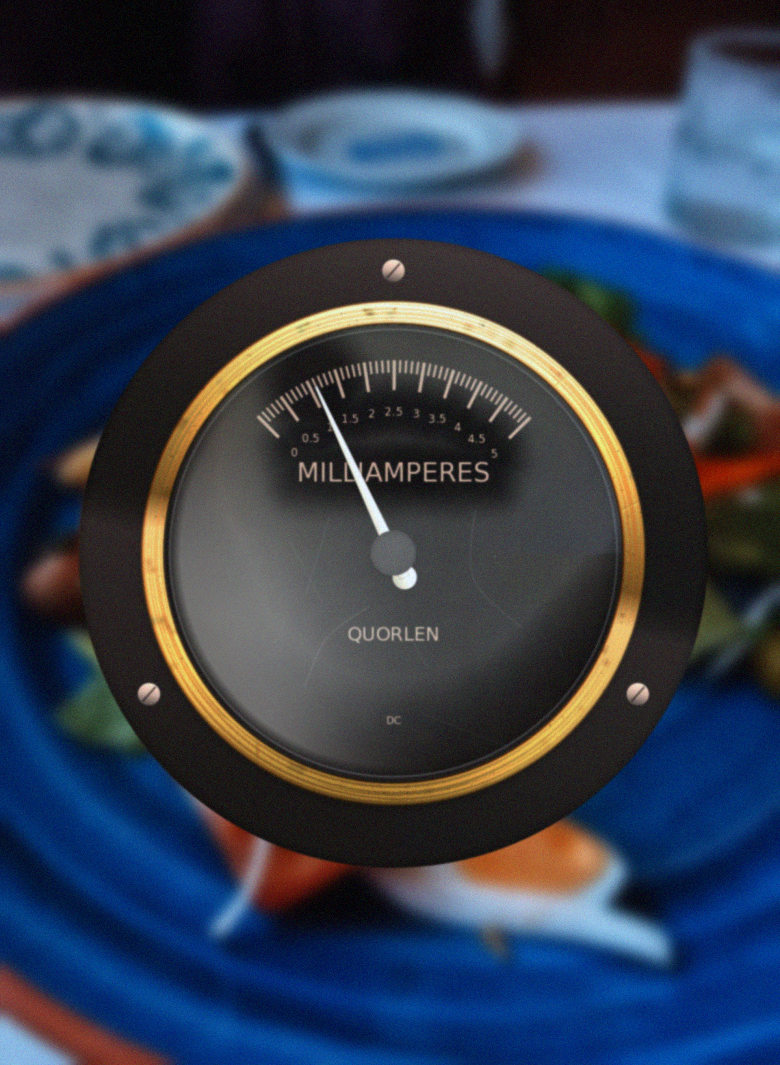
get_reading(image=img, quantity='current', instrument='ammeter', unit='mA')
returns 1.1 mA
